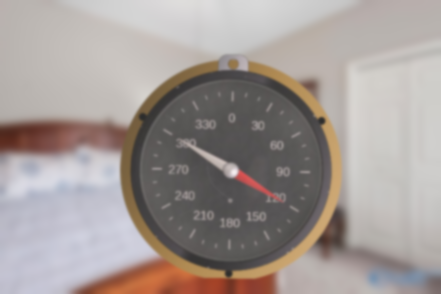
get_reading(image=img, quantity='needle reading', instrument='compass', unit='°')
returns 120 °
